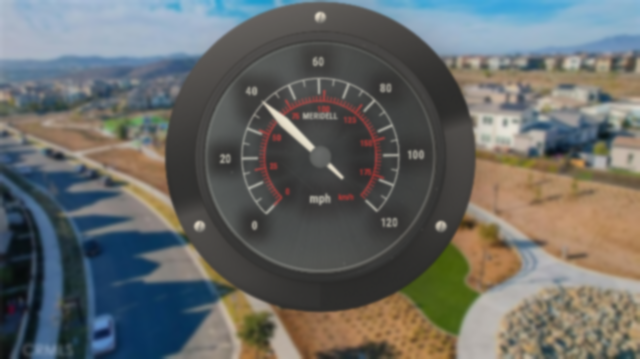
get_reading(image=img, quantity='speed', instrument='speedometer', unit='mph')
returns 40 mph
